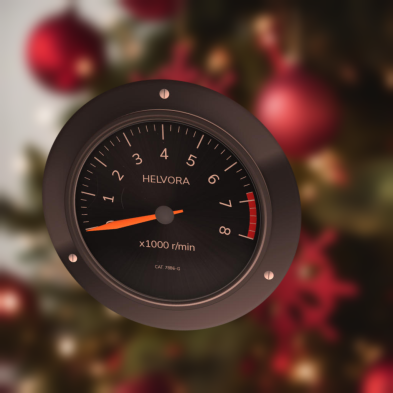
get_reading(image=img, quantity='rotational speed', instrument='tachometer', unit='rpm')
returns 0 rpm
